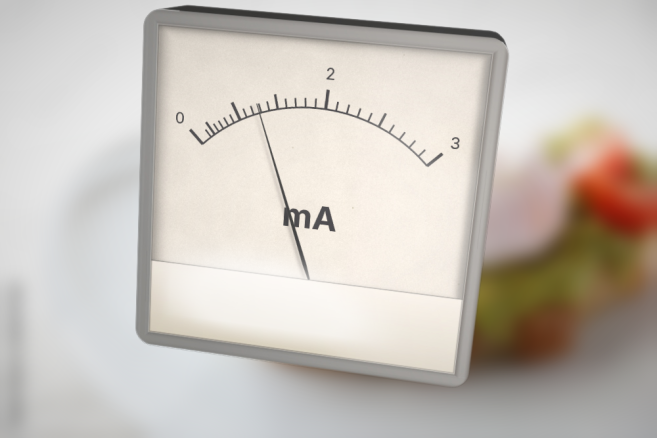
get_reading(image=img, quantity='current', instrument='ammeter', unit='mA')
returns 1.3 mA
